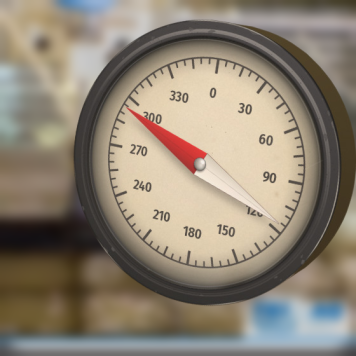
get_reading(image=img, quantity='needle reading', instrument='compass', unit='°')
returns 295 °
